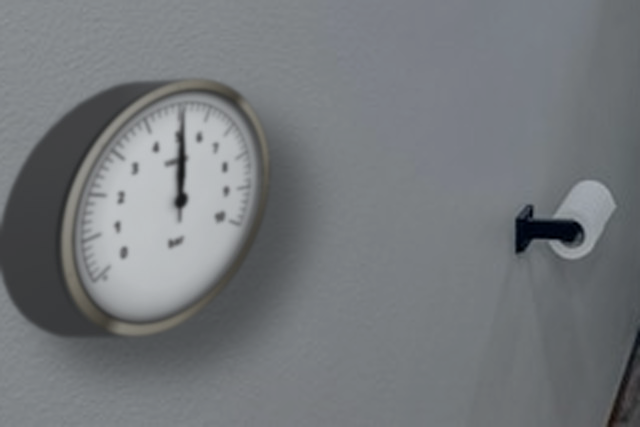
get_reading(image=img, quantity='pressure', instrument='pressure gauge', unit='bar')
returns 5 bar
